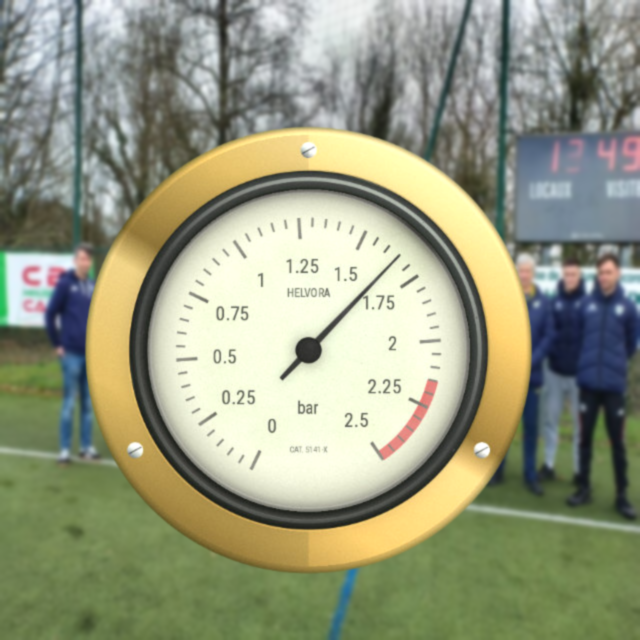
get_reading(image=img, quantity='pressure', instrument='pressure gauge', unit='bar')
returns 1.65 bar
